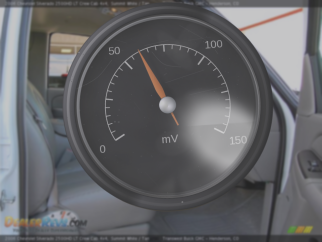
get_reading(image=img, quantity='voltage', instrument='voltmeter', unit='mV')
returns 60 mV
